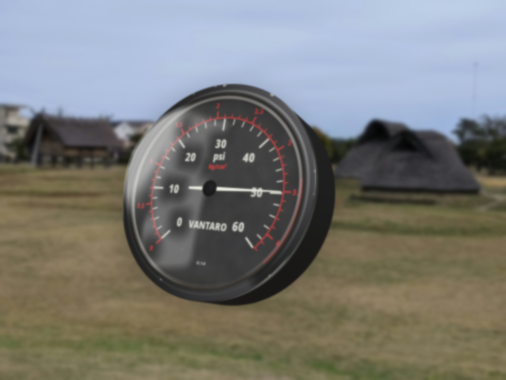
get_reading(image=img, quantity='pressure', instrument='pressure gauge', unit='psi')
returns 50 psi
